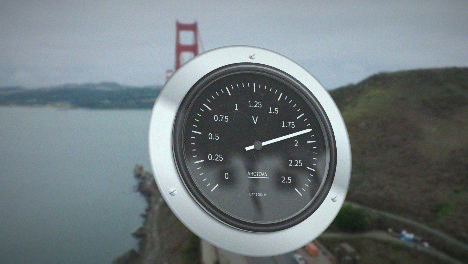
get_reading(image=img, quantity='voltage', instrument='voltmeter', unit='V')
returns 1.9 V
